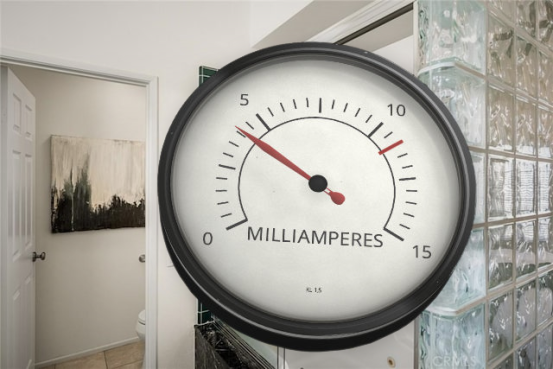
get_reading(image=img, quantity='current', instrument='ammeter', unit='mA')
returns 4 mA
